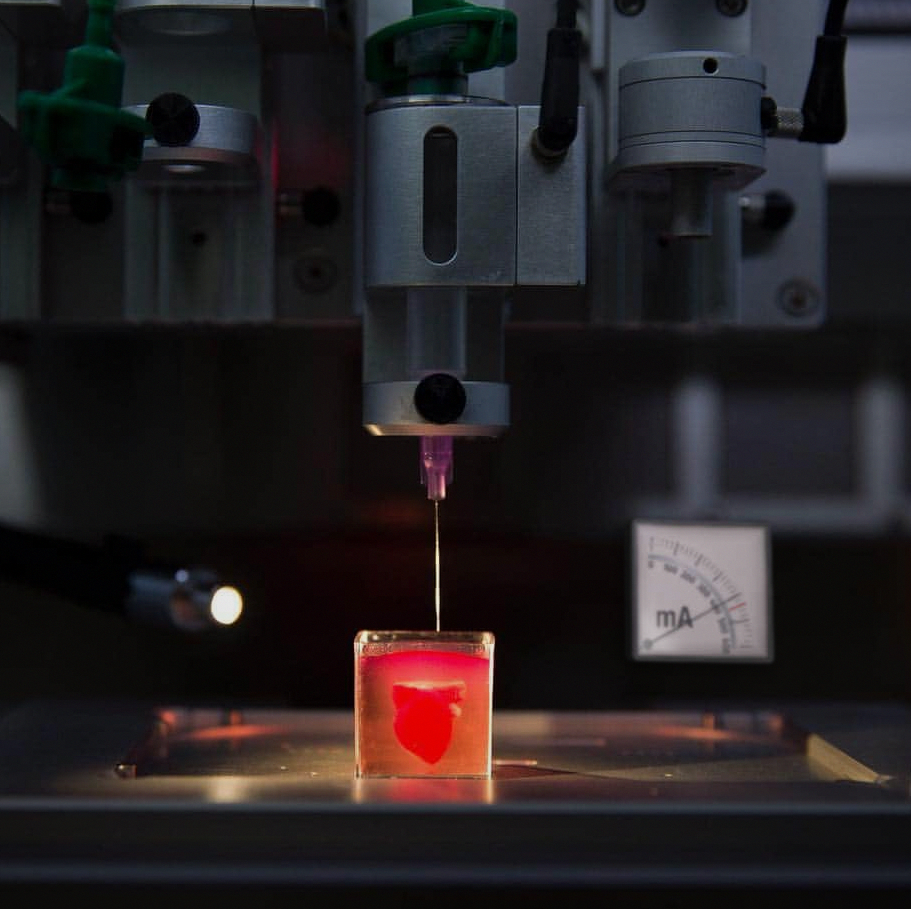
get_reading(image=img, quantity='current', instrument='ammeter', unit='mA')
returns 400 mA
